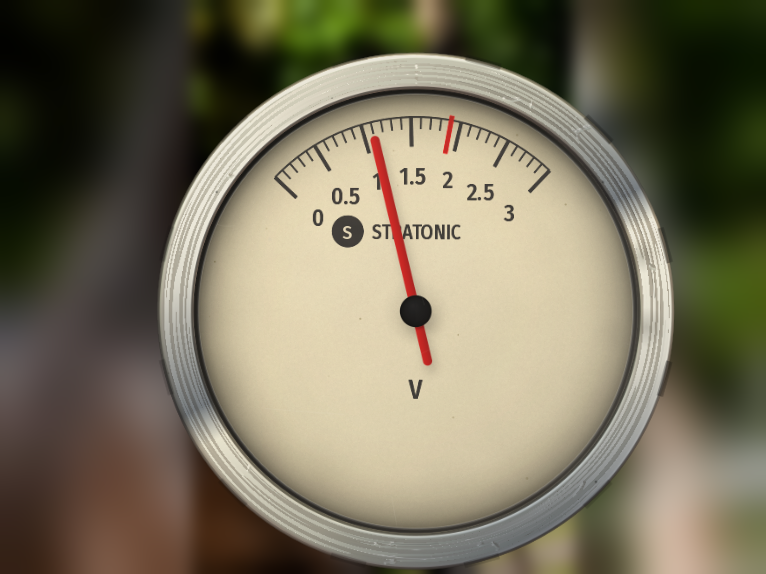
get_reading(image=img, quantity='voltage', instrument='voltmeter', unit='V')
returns 1.1 V
